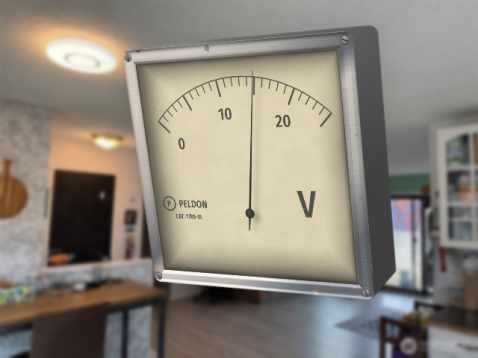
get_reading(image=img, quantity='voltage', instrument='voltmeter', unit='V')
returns 15 V
